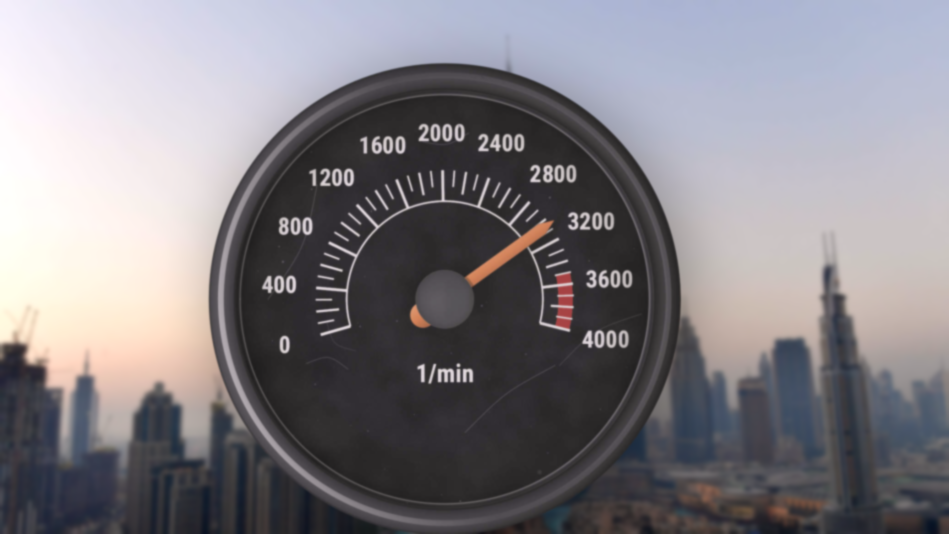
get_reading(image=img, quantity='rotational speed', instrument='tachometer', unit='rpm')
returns 3050 rpm
